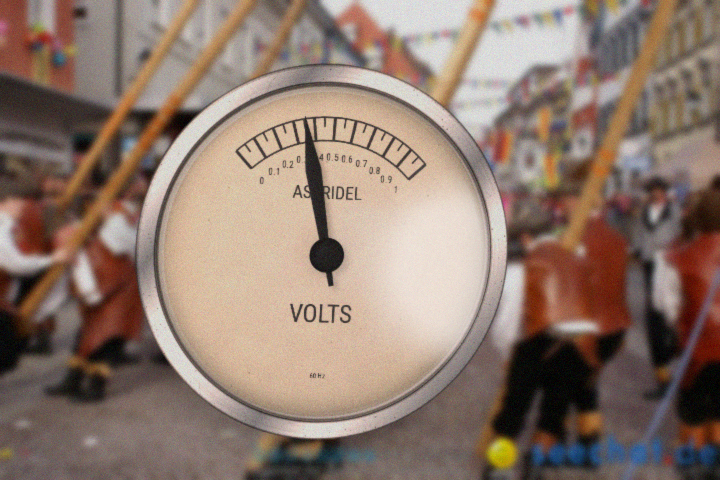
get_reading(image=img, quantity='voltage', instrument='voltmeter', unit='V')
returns 0.35 V
